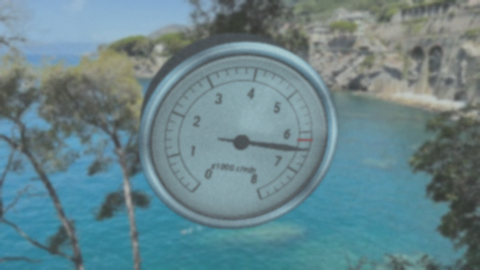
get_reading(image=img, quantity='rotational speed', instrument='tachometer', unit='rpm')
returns 6400 rpm
